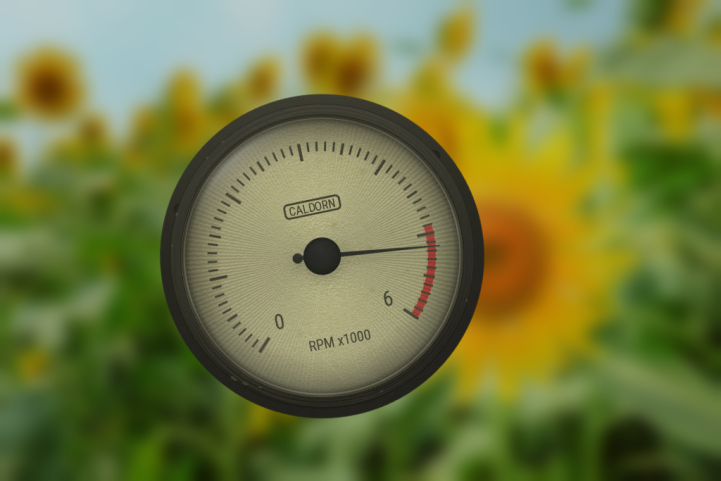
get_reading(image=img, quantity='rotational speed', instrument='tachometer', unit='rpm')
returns 5150 rpm
